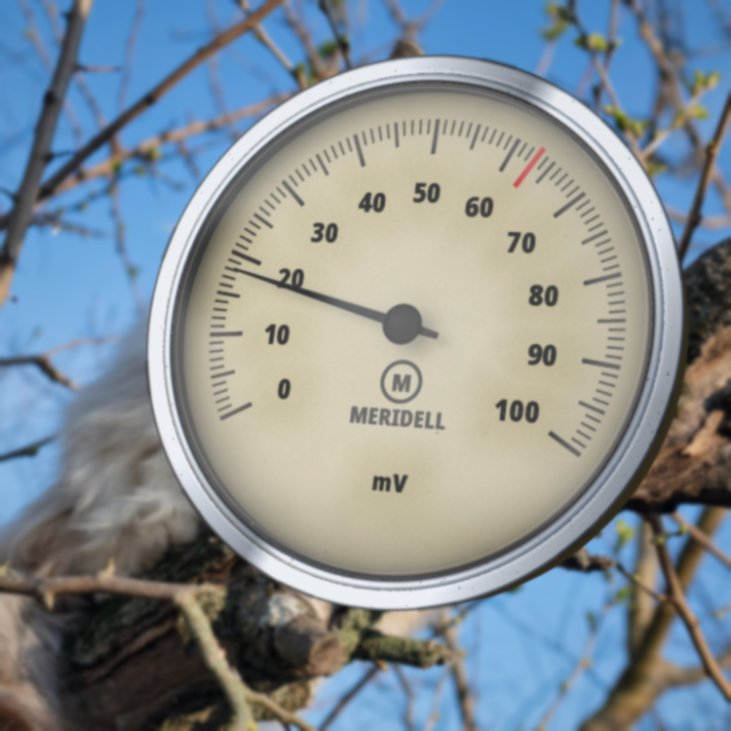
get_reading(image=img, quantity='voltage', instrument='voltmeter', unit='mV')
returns 18 mV
